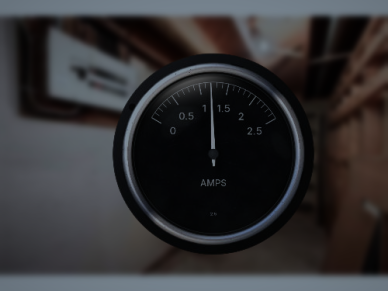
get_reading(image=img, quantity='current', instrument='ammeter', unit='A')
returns 1.2 A
